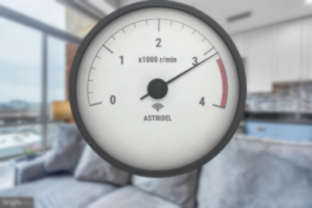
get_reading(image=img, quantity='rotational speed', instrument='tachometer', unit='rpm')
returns 3100 rpm
